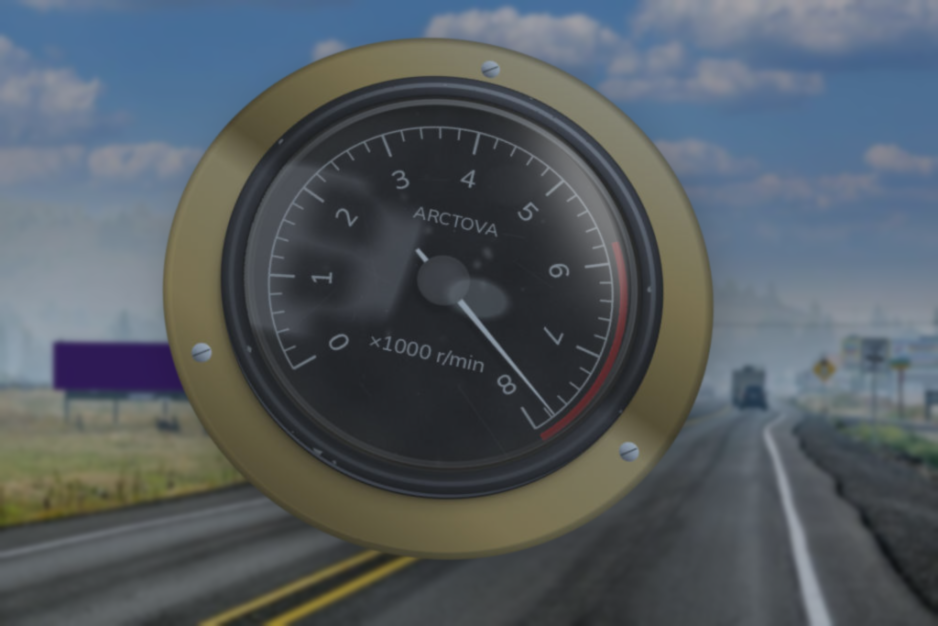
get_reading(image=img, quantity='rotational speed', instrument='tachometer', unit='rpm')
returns 7800 rpm
